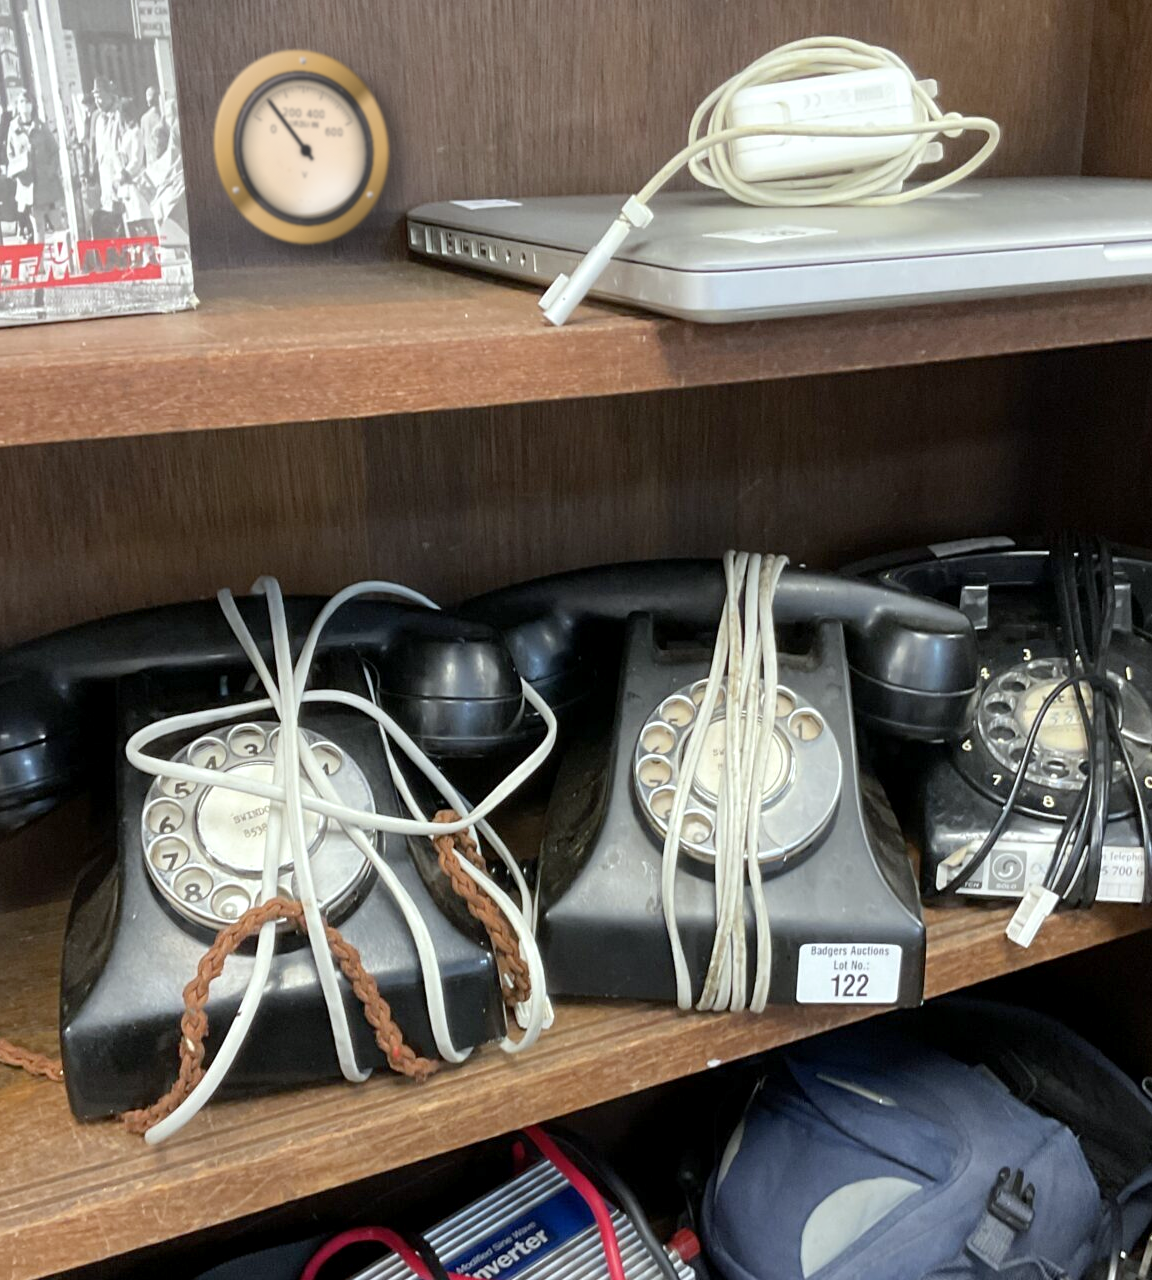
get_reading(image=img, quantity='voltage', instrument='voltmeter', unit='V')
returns 100 V
